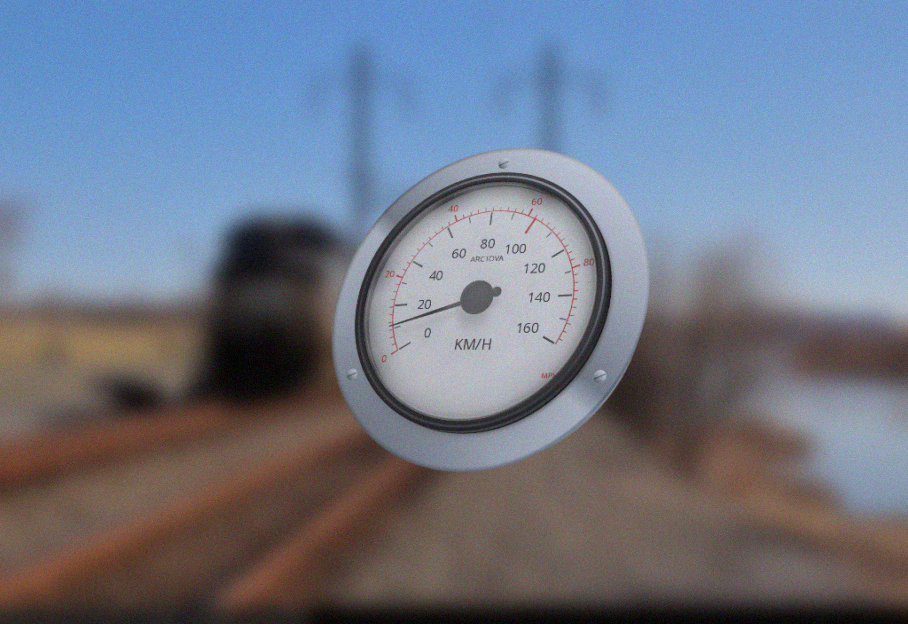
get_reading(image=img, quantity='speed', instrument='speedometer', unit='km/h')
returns 10 km/h
